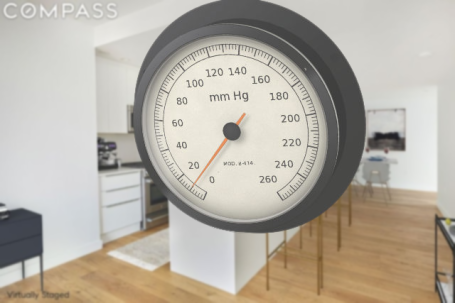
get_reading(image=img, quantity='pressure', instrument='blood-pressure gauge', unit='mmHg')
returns 10 mmHg
